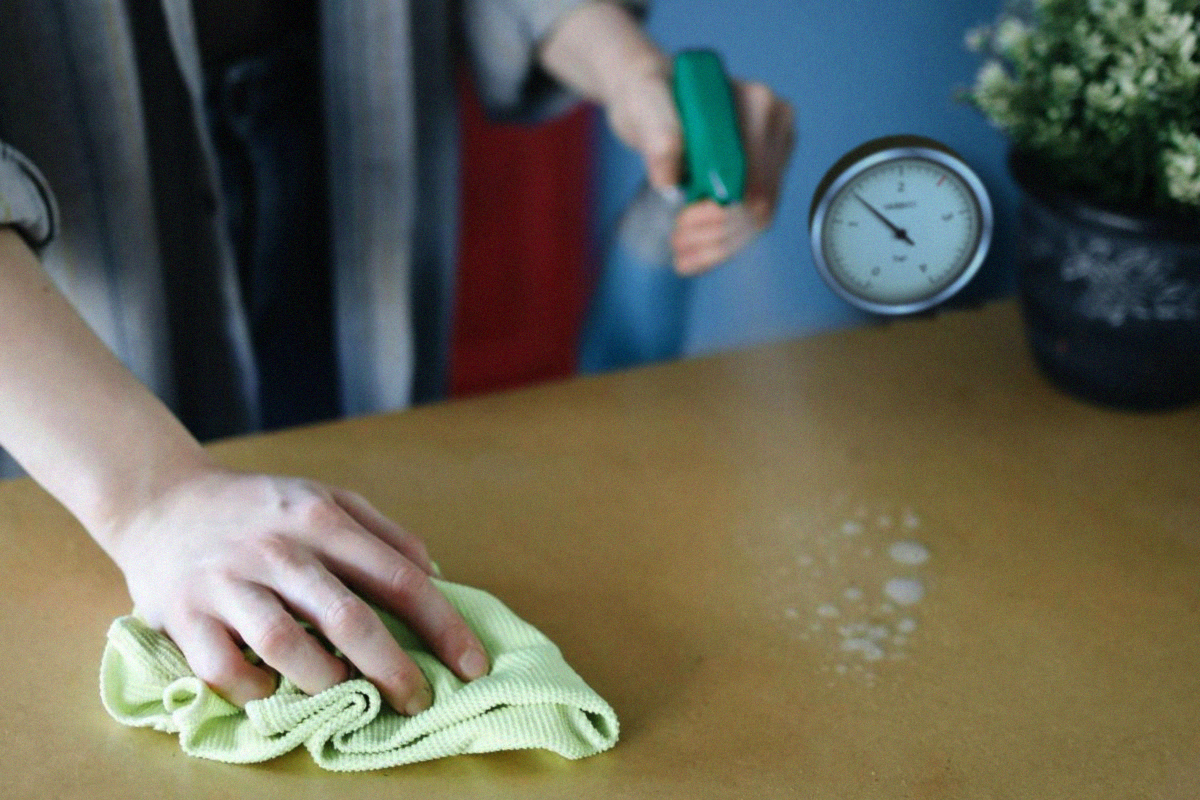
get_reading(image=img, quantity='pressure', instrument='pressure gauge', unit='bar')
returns 1.4 bar
